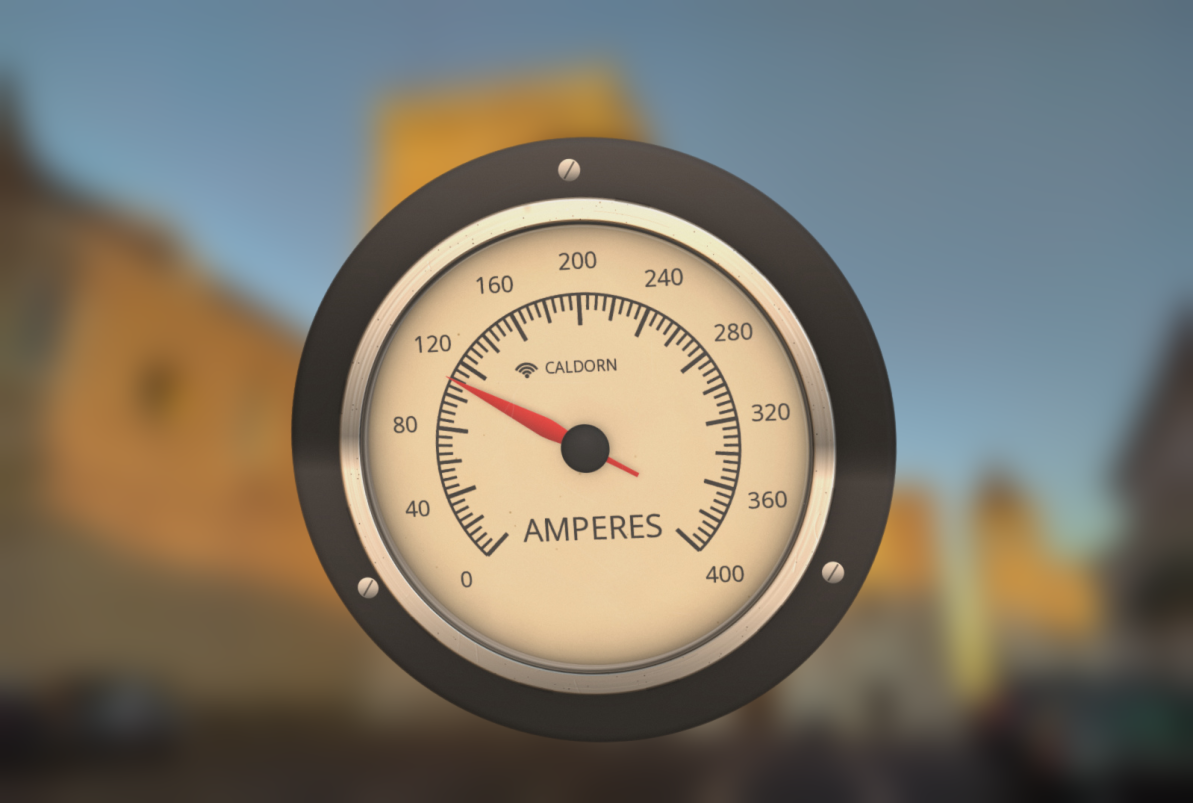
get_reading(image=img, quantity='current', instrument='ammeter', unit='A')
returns 110 A
